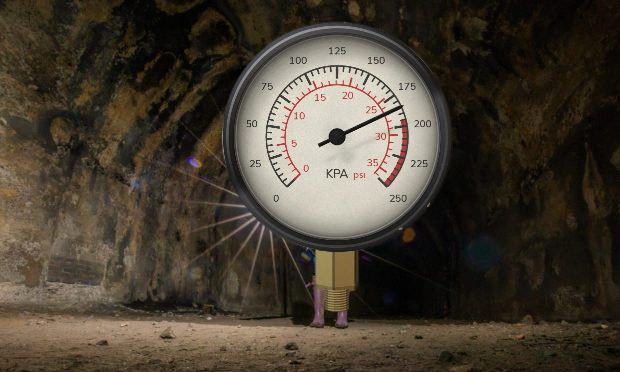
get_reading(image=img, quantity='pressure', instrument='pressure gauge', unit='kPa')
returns 185 kPa
